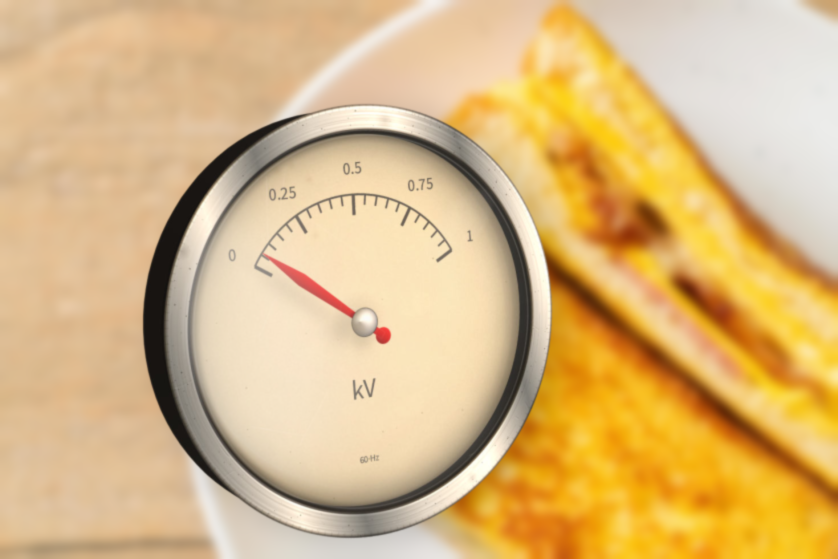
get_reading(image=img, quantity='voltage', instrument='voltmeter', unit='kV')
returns 0.05 kV
